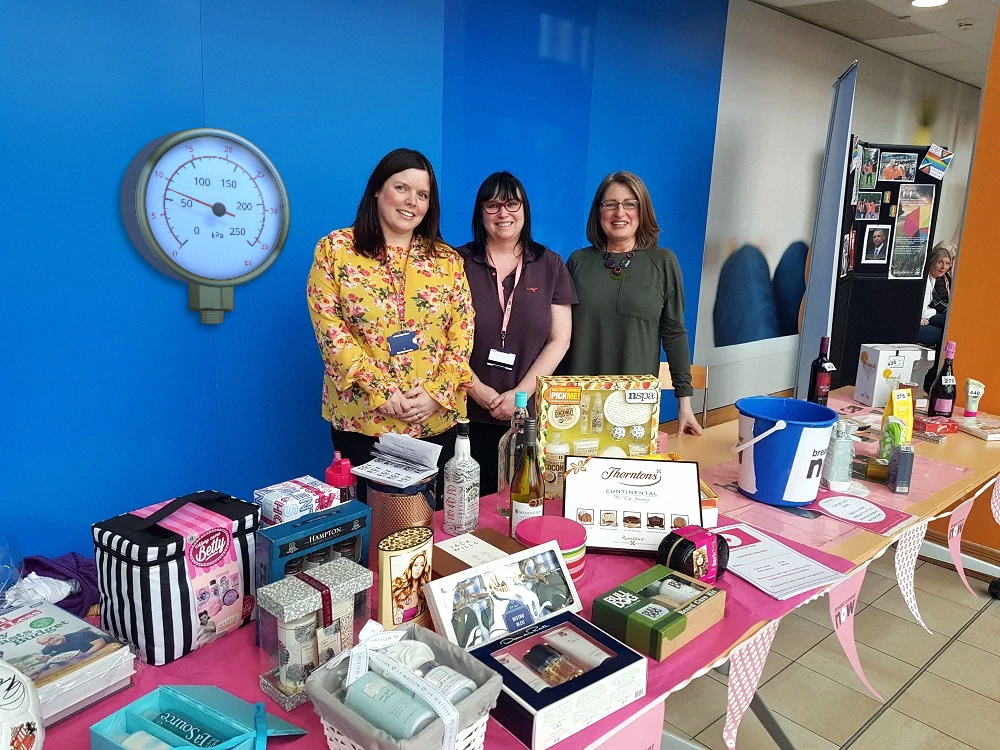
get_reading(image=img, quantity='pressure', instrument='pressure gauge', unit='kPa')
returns 60 kPa
